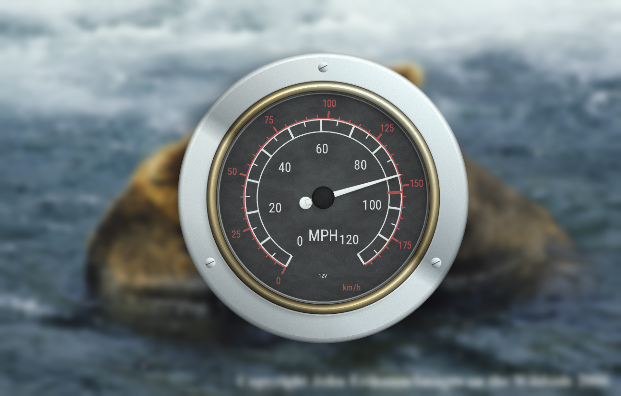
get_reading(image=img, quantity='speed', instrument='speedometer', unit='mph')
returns 90 mph
